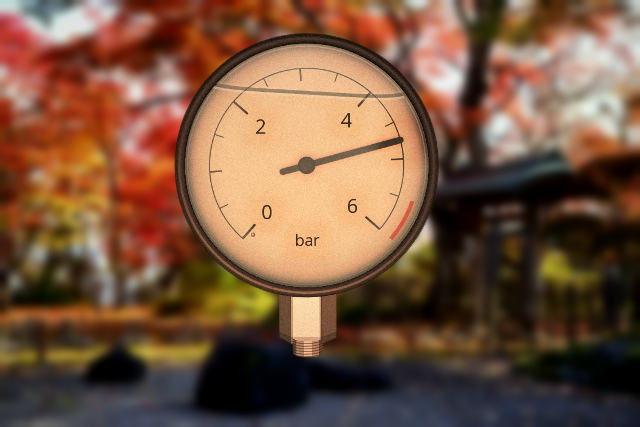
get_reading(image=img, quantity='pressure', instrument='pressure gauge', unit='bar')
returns 4.75 bar
